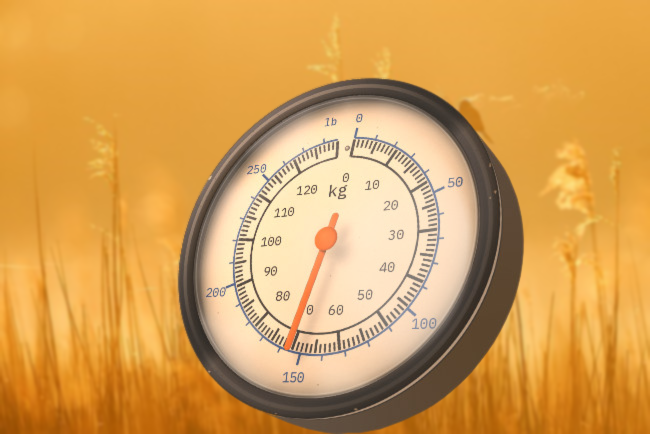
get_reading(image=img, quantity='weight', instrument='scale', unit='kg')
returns 70 kg
